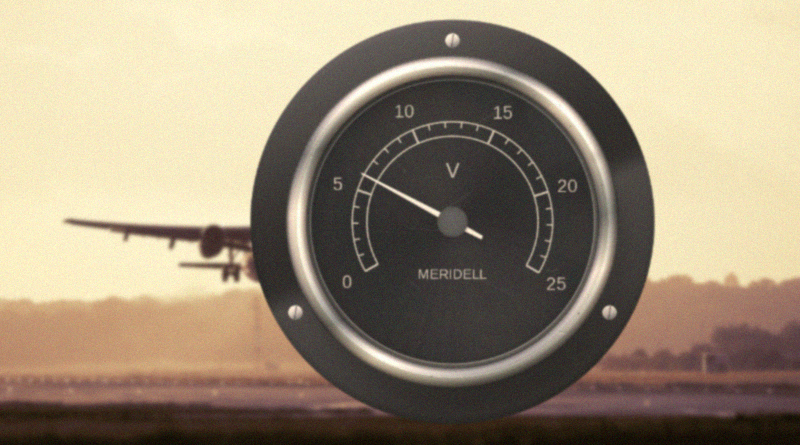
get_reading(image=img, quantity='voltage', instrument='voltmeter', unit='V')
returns 6 V
